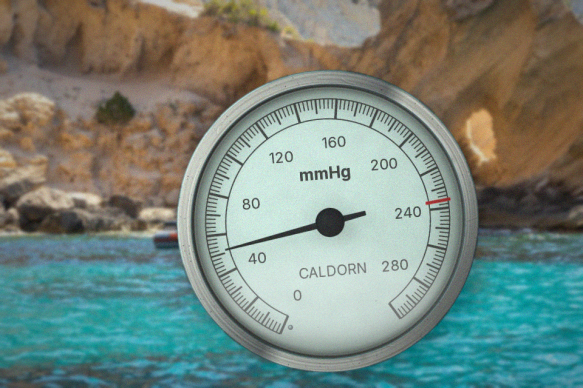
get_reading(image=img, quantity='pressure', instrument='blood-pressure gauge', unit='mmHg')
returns 52 mmHg
